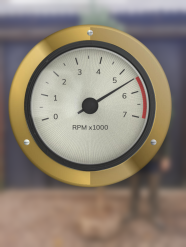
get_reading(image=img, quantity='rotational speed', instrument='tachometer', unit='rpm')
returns 5500 rpm
